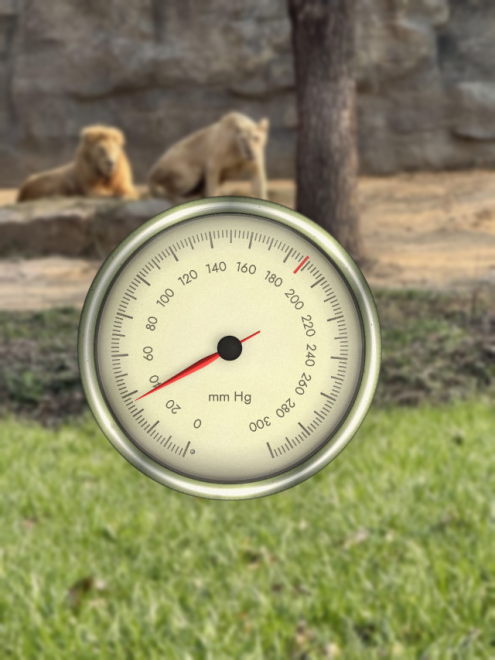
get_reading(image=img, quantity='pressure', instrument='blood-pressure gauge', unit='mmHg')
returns 36 mmHg
